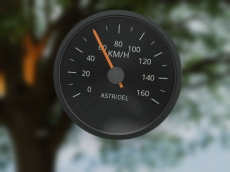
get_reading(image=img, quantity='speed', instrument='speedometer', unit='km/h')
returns 60 km/h
